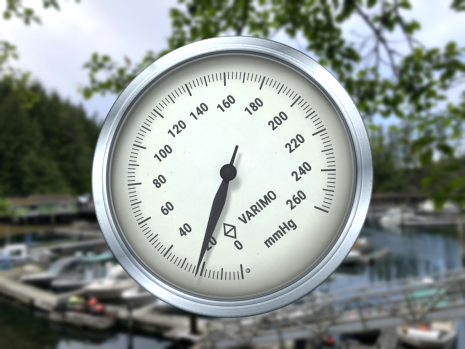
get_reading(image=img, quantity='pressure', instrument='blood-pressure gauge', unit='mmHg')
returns 22 mmHg
